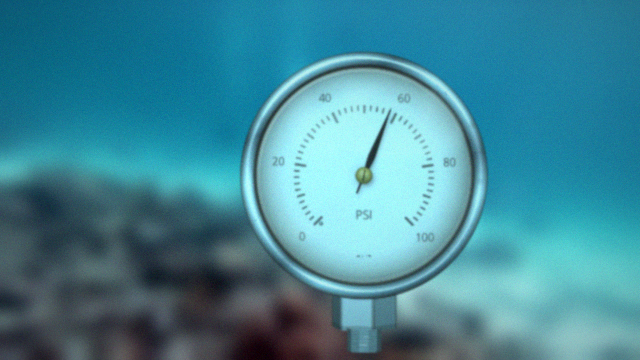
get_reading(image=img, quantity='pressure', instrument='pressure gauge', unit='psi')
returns 58 psi
